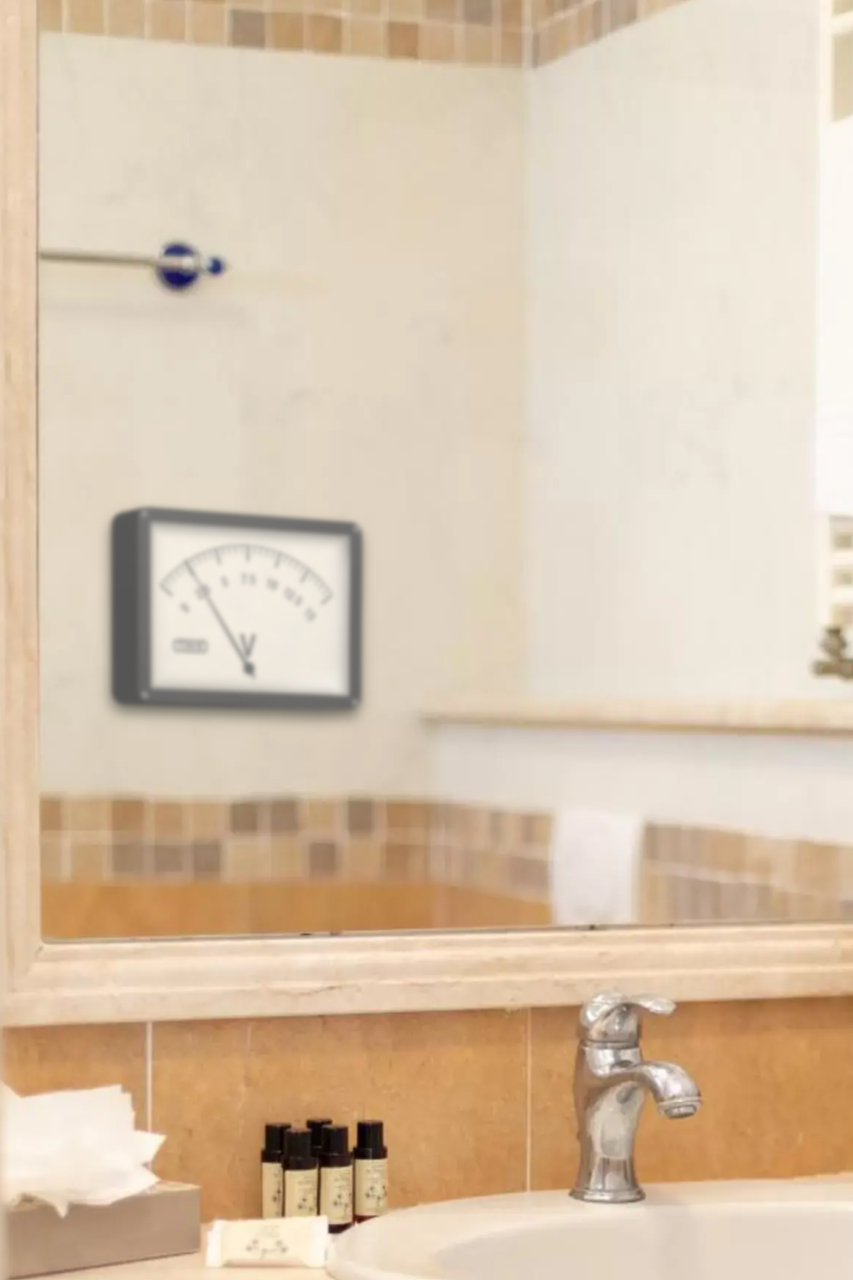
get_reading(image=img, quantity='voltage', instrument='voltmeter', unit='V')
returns 2.5 V
